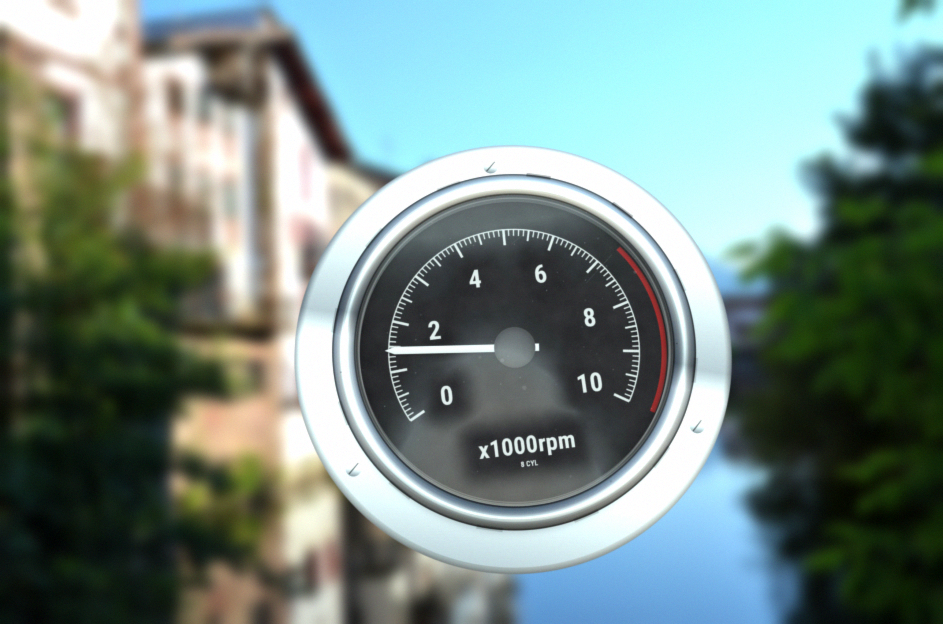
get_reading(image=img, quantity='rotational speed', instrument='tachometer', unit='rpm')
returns 1400 rpm
